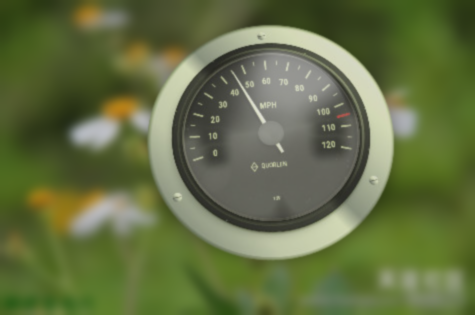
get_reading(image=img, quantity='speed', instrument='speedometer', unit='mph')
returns 45 mph
